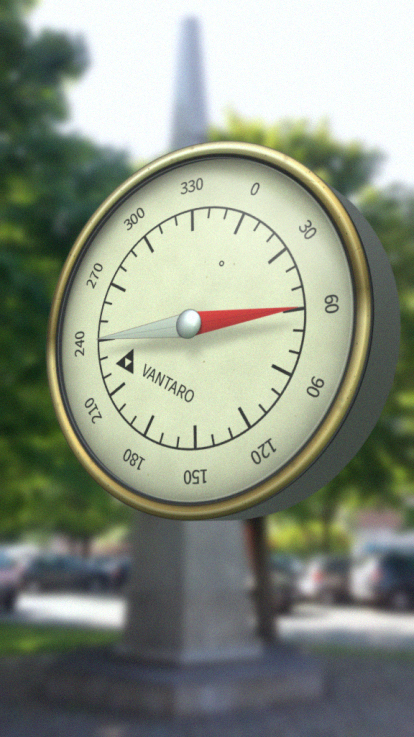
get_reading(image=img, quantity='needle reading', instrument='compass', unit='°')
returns 60 °
